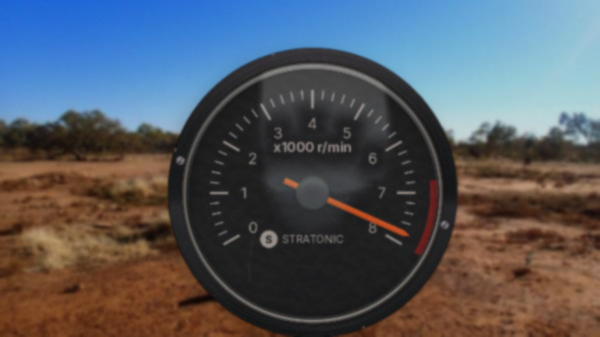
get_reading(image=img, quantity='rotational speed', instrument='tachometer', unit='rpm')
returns 7800 rpm
